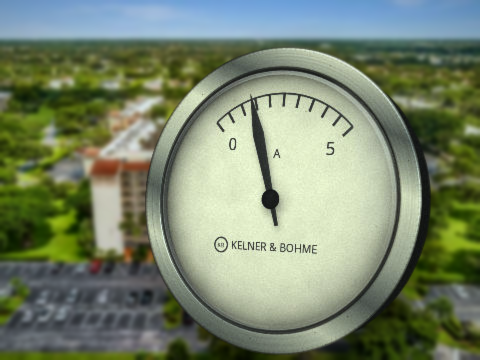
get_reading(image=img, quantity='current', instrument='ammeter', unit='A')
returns 1.5 A
